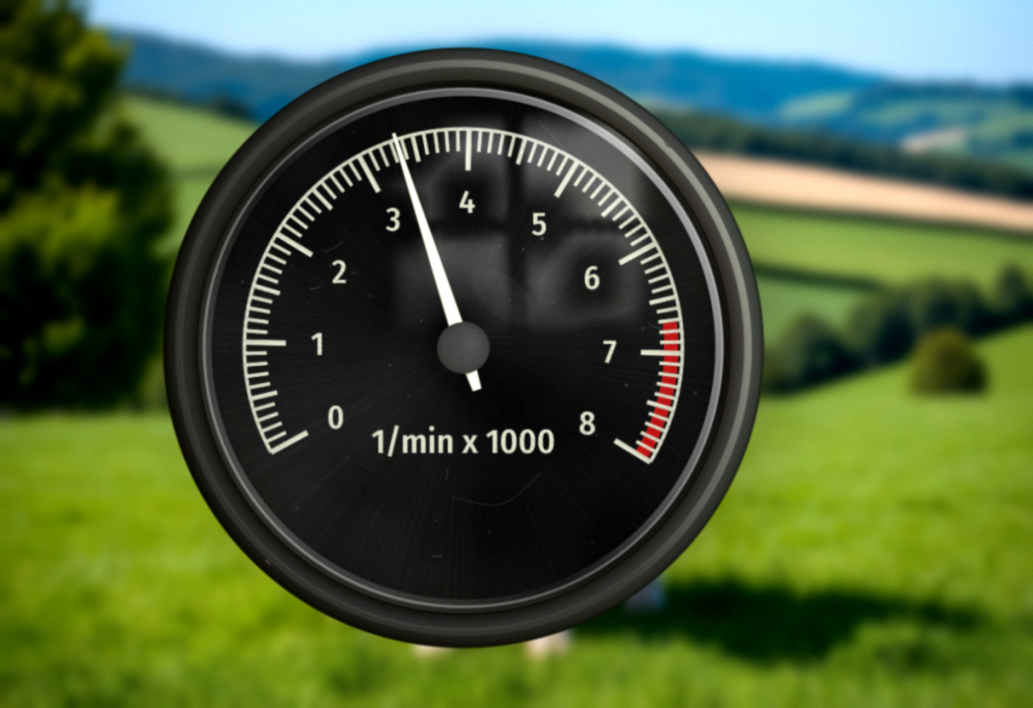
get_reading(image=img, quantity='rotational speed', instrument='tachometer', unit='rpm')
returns 3350 rpm
